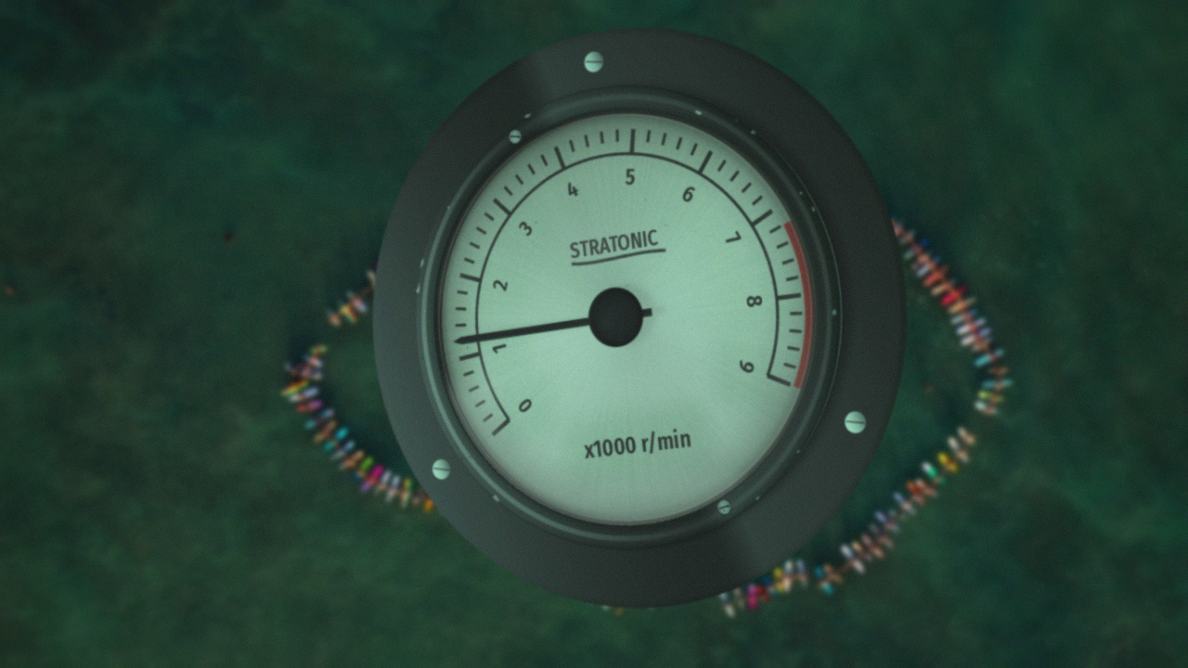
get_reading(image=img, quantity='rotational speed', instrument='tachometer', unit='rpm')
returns 1200 rpm
